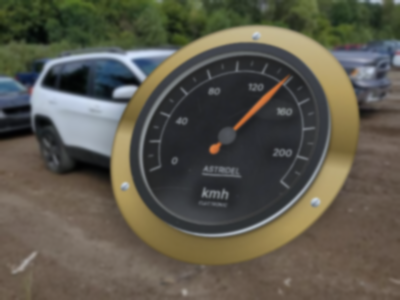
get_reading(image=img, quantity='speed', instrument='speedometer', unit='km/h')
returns 140 km/h
